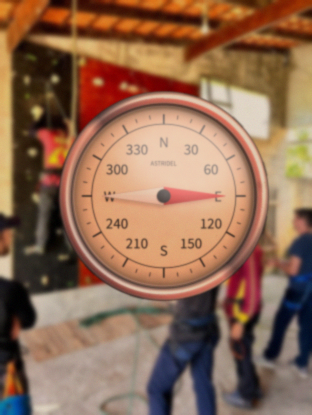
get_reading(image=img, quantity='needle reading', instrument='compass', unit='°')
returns 90 °
